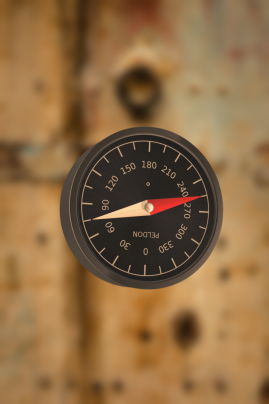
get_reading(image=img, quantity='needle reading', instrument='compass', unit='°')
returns 255 °
